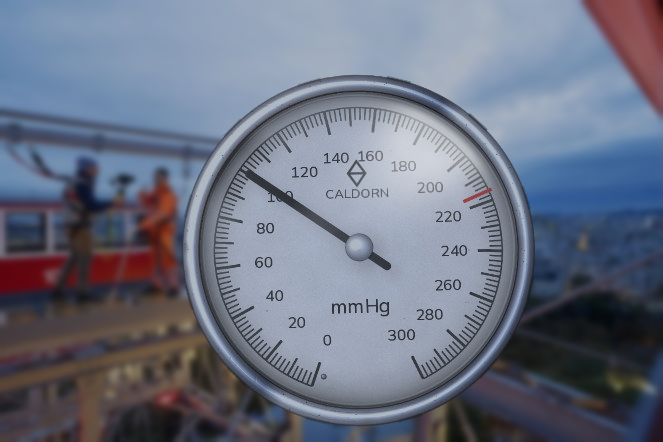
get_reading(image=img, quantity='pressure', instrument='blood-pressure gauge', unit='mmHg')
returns 100 mmHg
